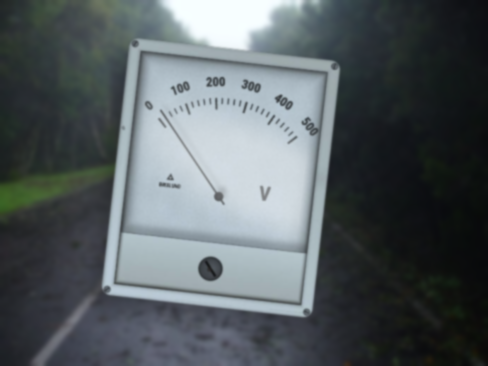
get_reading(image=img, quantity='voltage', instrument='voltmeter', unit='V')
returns 20 V
